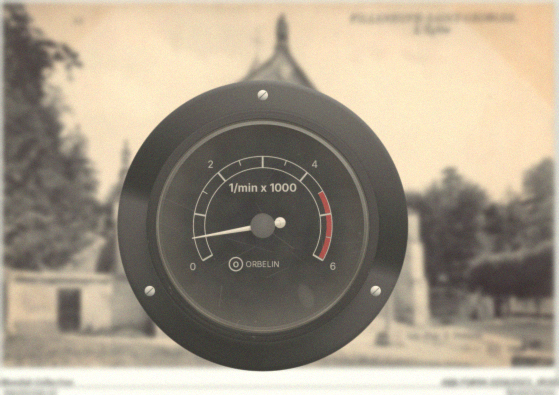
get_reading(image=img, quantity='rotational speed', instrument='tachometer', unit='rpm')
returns 500 rpm
